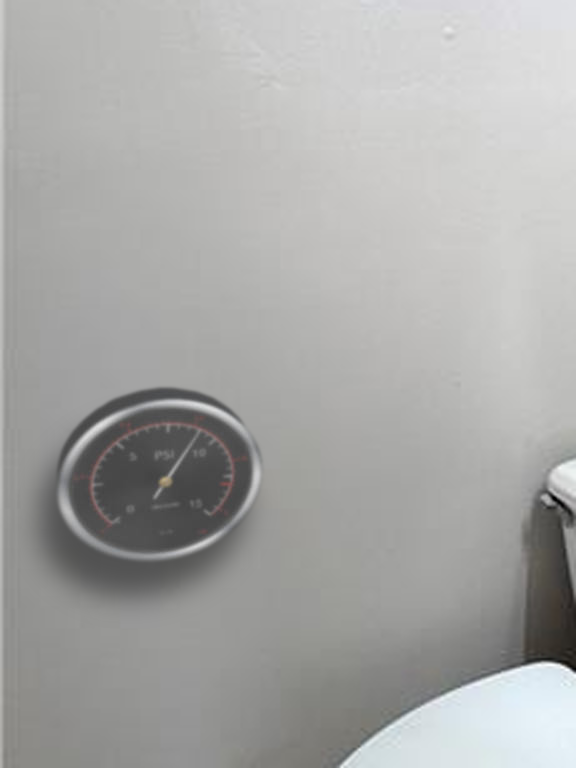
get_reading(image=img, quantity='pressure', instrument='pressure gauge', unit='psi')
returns 9 psi
